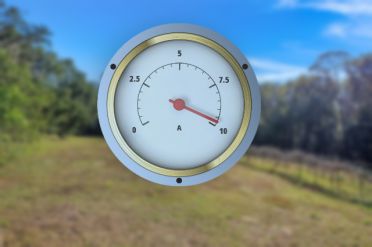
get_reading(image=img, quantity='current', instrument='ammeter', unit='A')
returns 9.75 A
